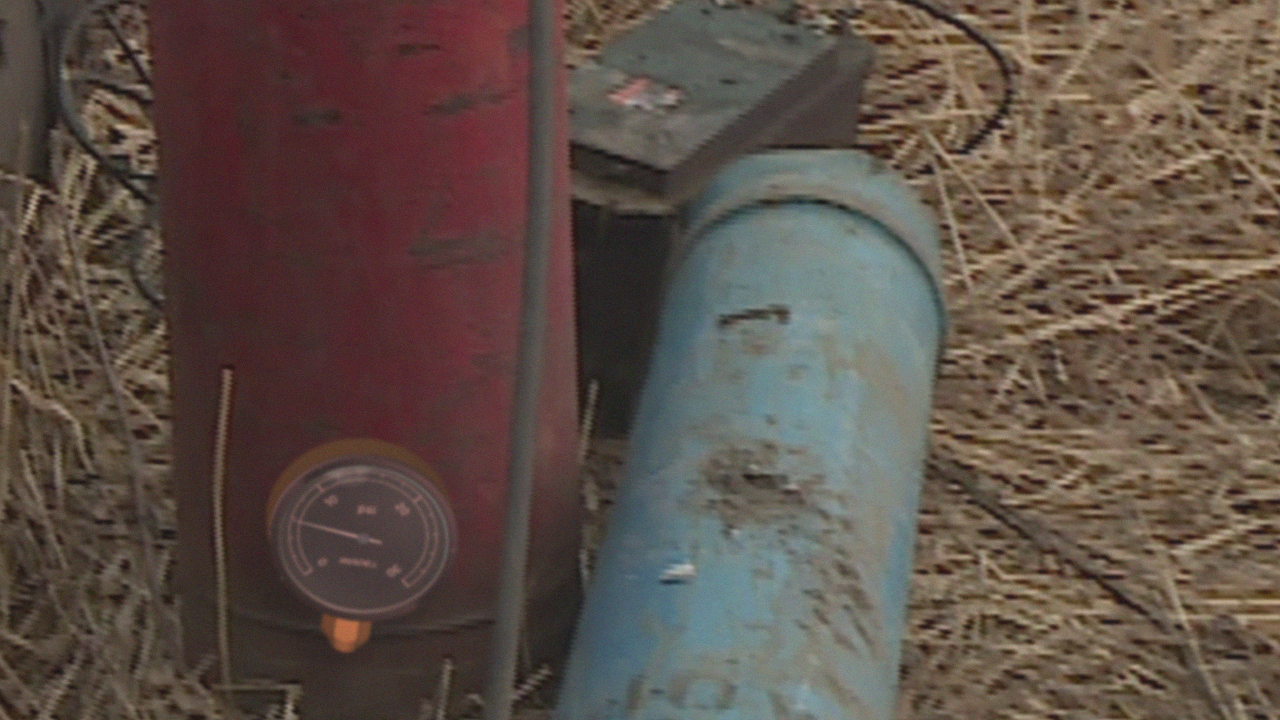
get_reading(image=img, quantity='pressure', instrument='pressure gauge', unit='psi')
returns 6 psi
